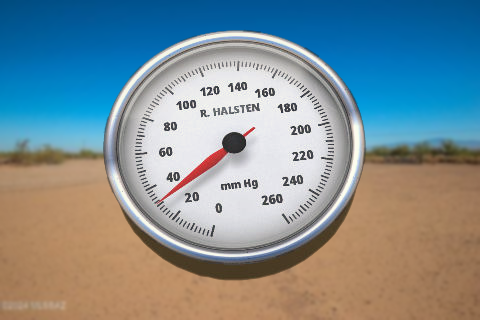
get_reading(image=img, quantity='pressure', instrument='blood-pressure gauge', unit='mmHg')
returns 30 mmHg
